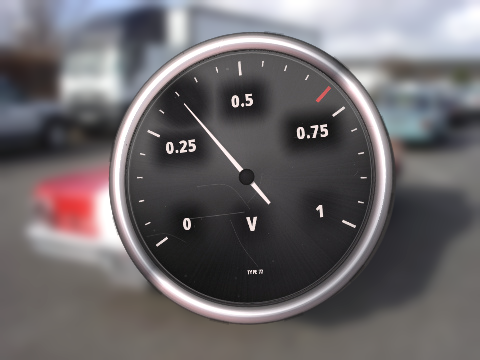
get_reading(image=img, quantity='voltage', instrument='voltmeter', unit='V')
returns 0.35 V
